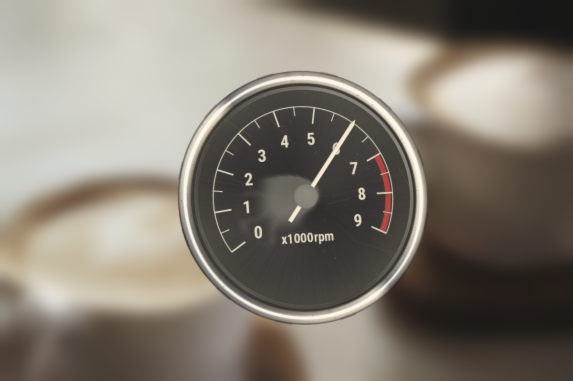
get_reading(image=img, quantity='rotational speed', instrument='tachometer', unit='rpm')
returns 6000 rpm
